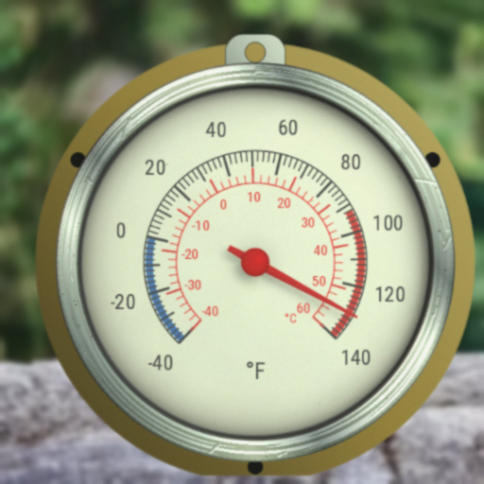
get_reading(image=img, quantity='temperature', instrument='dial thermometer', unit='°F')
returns 130 °F
